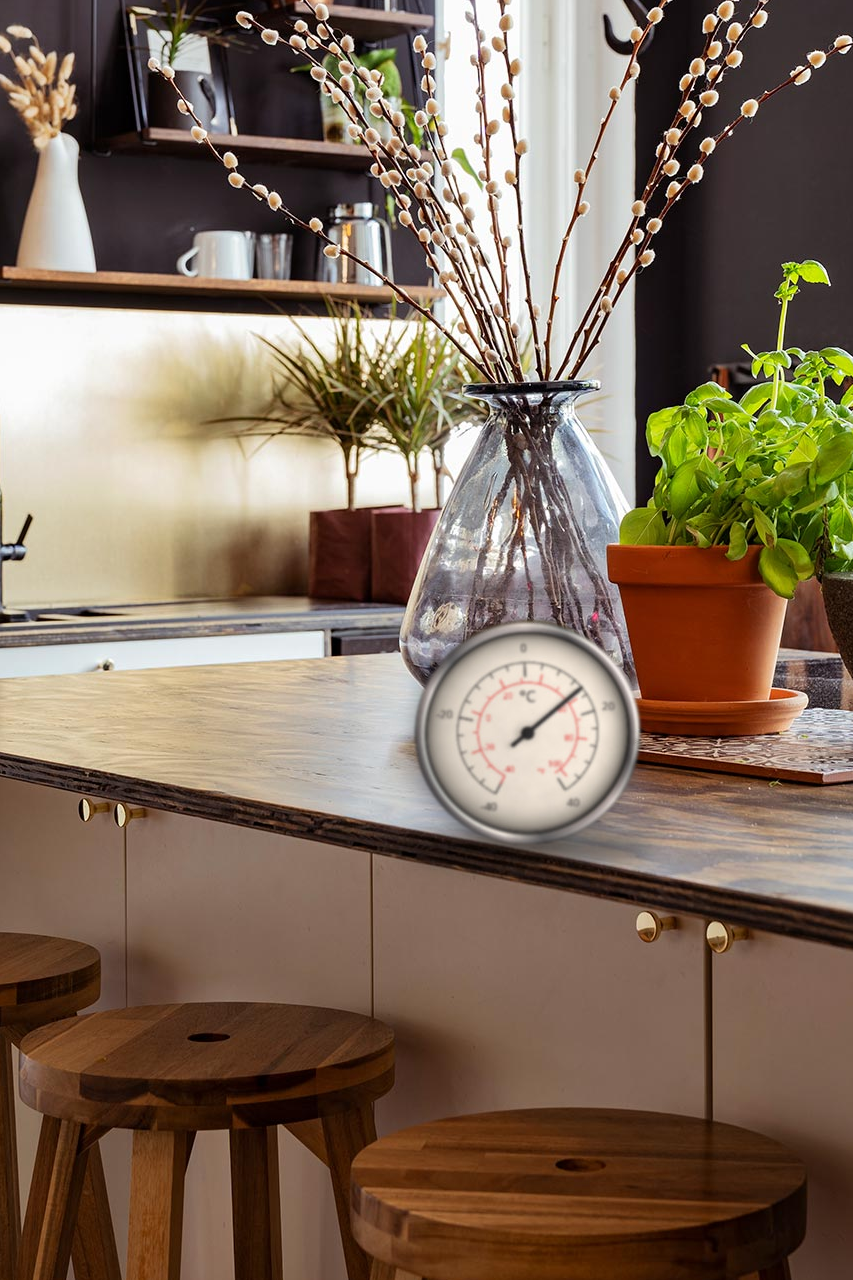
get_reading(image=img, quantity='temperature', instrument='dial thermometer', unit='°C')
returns 14 °C
